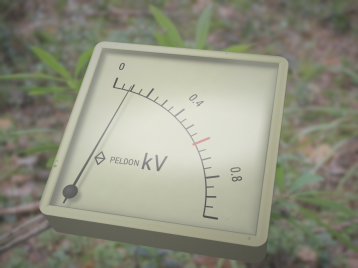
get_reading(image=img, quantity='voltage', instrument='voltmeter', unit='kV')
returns 0.1 kV
